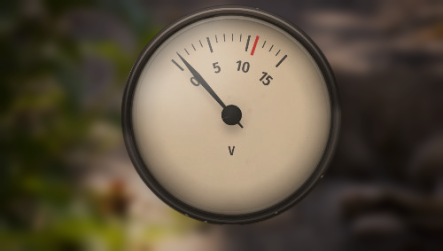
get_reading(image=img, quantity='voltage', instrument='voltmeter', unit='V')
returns 1 V
